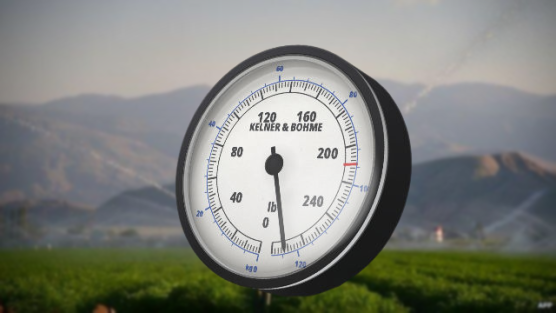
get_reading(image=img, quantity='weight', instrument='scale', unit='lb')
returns 270 lb
